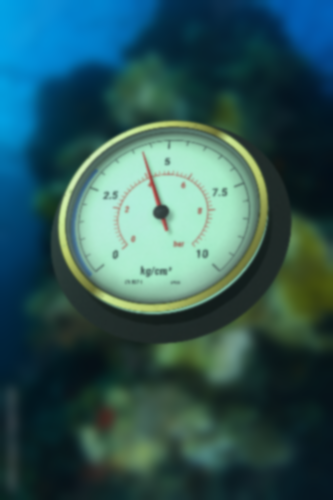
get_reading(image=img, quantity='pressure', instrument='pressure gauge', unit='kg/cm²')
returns 4.25 kg/cm²
